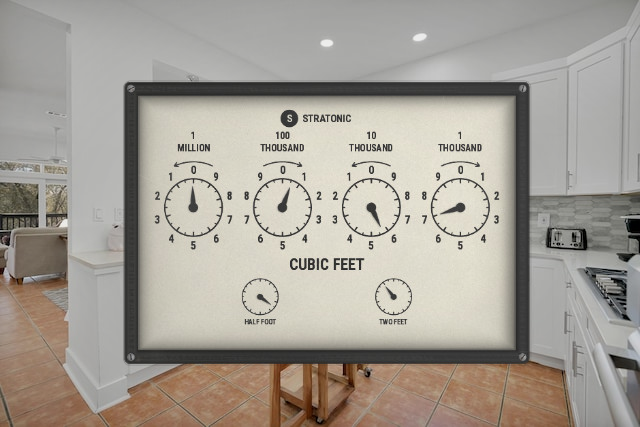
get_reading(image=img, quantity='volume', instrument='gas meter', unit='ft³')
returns 5700 ft³
